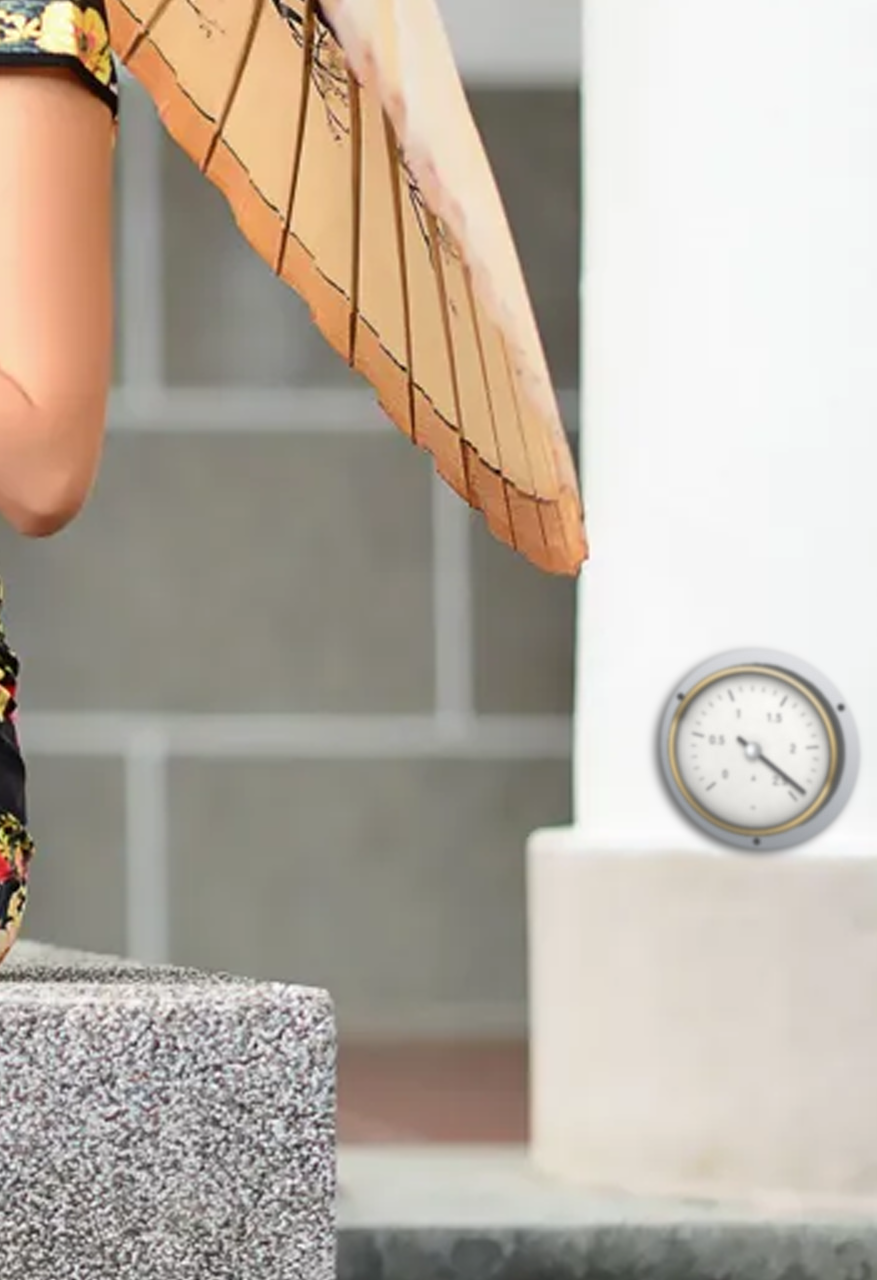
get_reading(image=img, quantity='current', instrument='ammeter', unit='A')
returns 2.4 A
